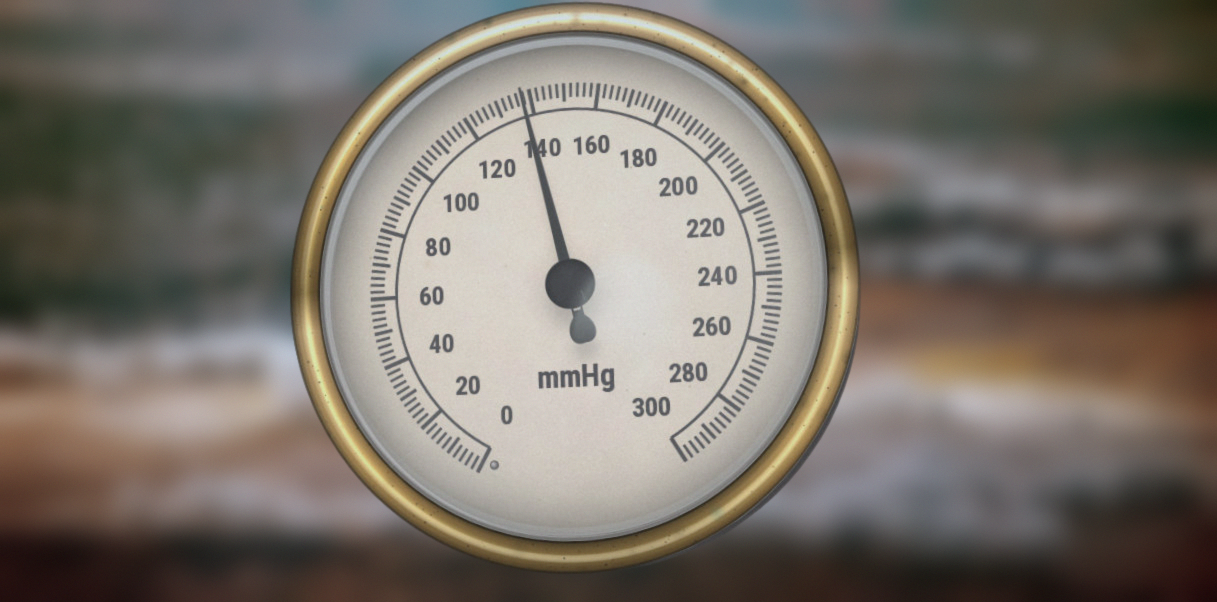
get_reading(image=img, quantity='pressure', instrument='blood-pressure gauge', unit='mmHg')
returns 138 mmHg
